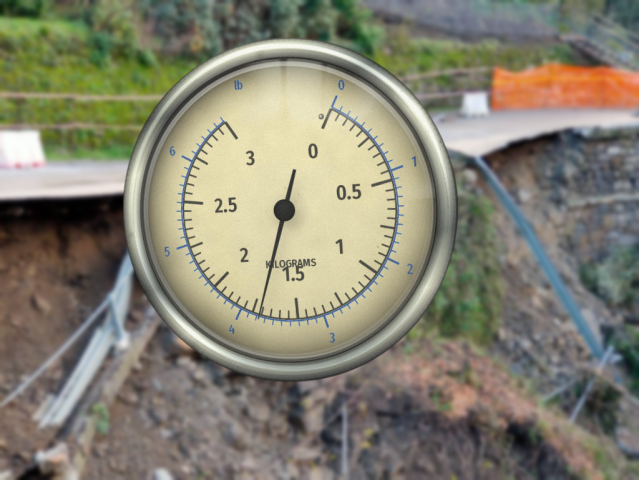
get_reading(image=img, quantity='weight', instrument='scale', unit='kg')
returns 1.7 kg
